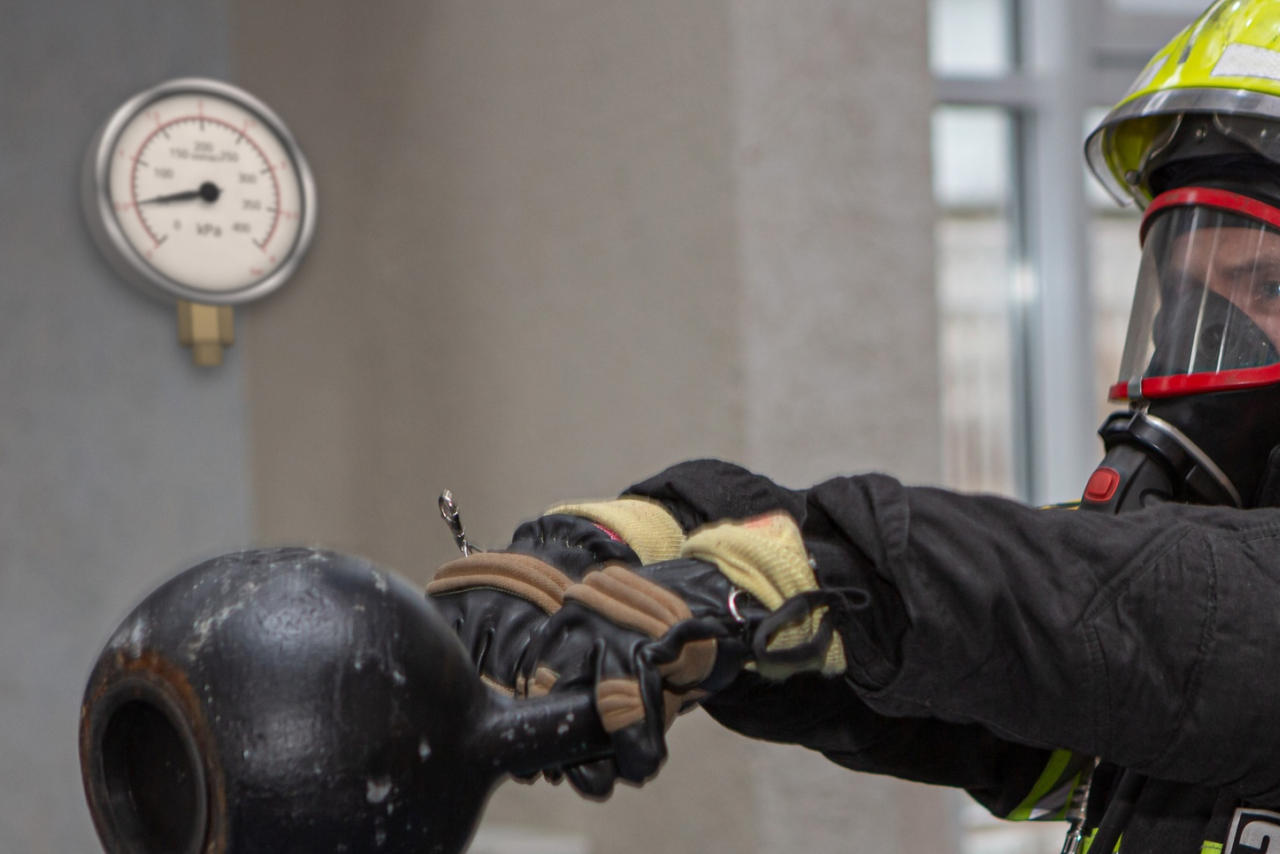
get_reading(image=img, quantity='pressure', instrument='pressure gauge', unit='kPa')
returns 50 kPa
